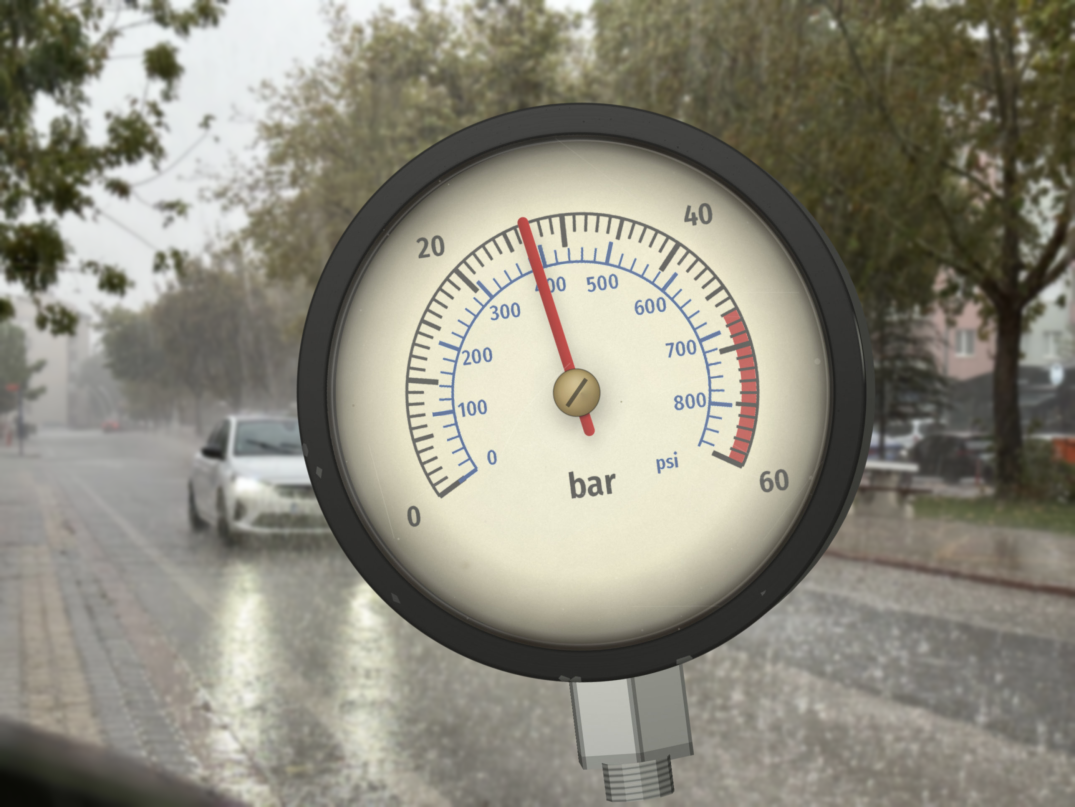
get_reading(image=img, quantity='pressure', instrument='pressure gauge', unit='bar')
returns 27 bar
